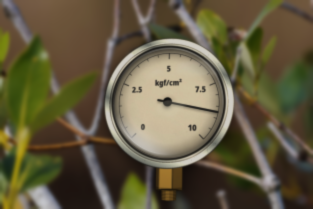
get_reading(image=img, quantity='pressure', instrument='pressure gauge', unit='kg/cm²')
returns 8.75 kg/cm²
